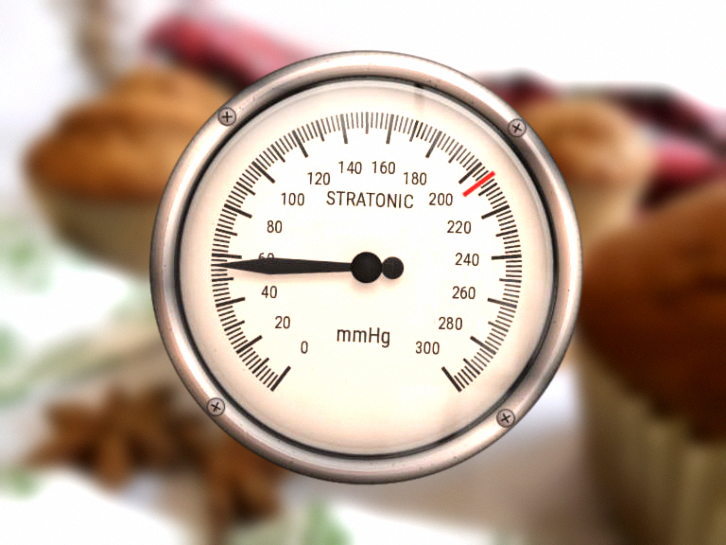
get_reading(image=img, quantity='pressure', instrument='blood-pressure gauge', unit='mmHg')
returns 56 mmHg
